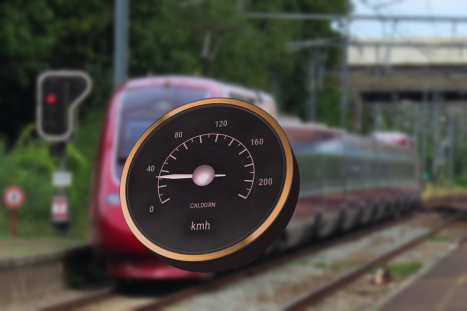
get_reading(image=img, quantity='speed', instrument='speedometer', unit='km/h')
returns 30 km/h
